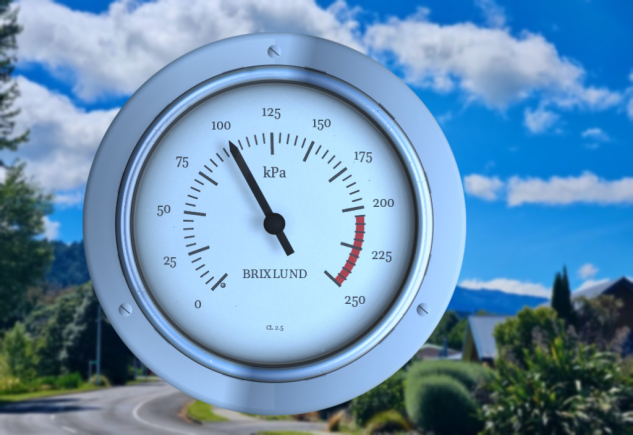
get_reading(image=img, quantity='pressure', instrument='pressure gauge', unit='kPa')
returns 100 kPa
